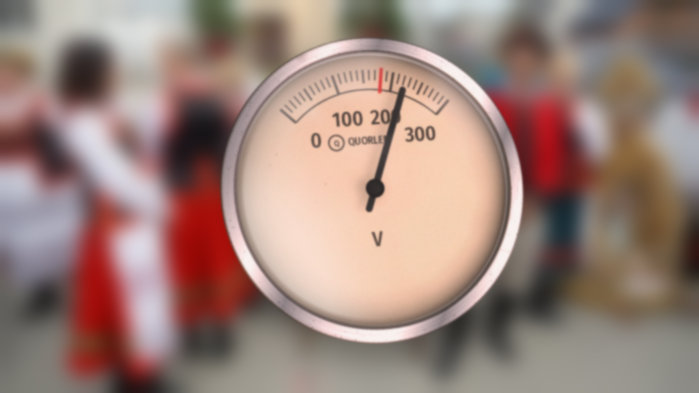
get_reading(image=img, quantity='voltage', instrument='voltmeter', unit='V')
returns 220 V
